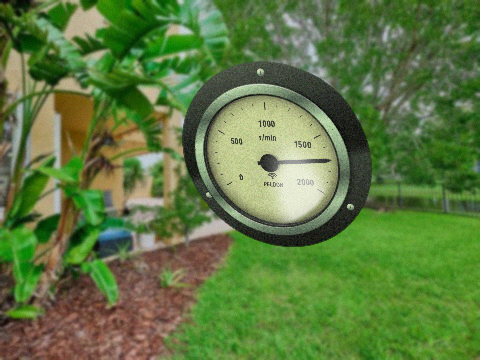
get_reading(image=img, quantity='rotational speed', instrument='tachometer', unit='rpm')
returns 1700 rpm
